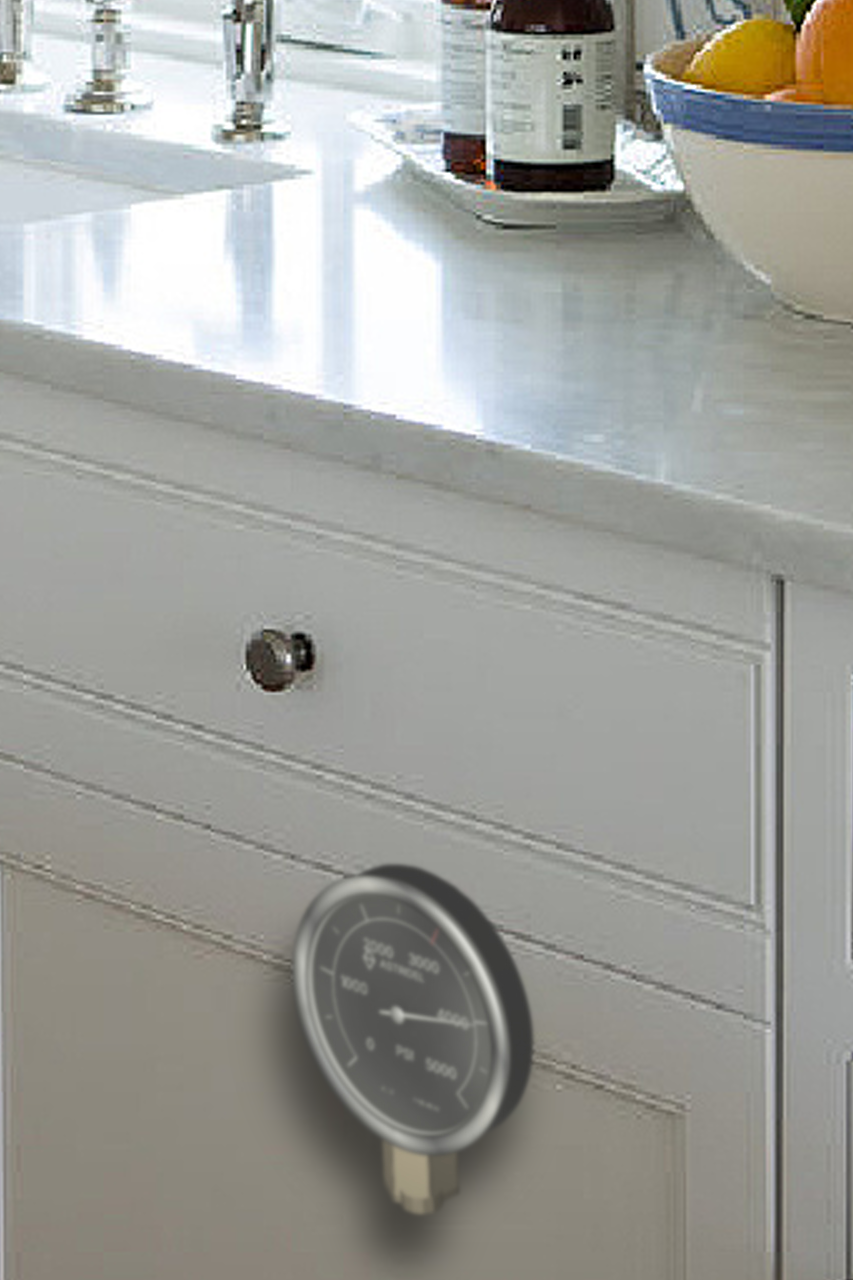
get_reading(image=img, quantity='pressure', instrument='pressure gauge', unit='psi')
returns 4000 psi
